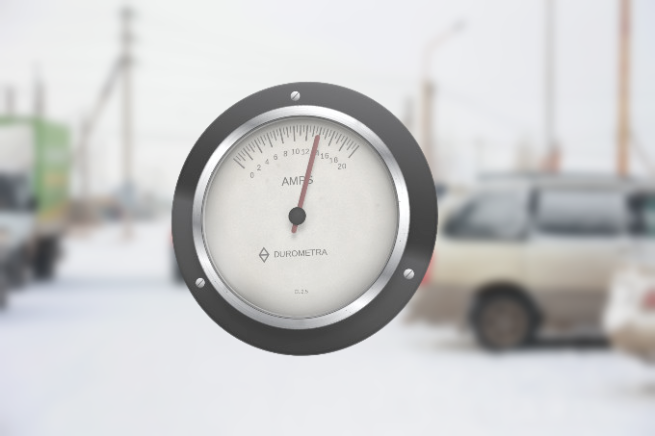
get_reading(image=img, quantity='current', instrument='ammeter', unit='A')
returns 14 A
